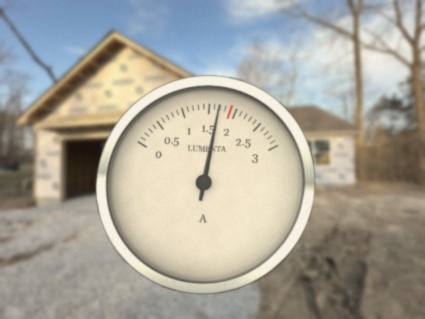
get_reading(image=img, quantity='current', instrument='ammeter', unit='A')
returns 1.7 A
